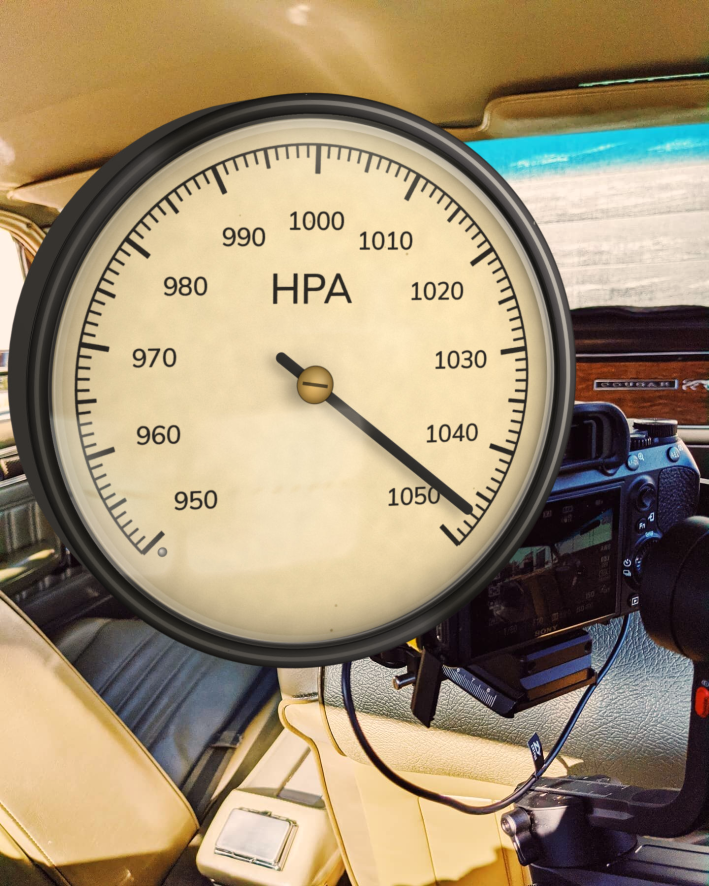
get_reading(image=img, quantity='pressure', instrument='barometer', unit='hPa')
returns 1047 hPa
